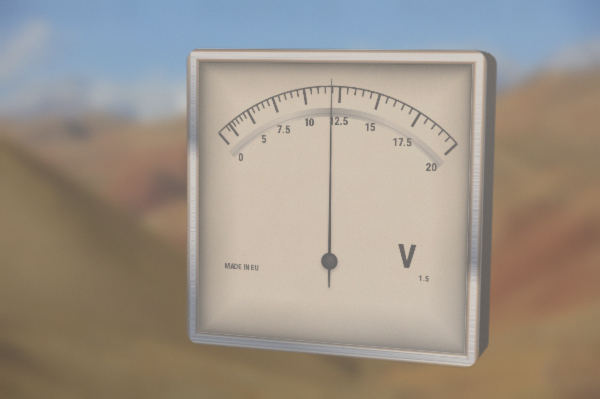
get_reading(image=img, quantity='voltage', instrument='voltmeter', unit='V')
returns 12 V
